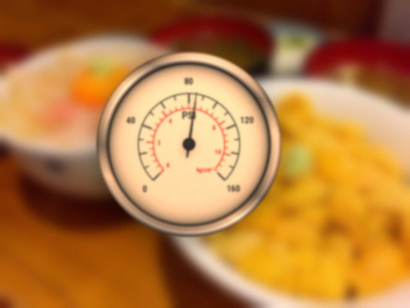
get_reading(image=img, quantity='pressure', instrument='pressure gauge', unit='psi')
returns 85 psi
